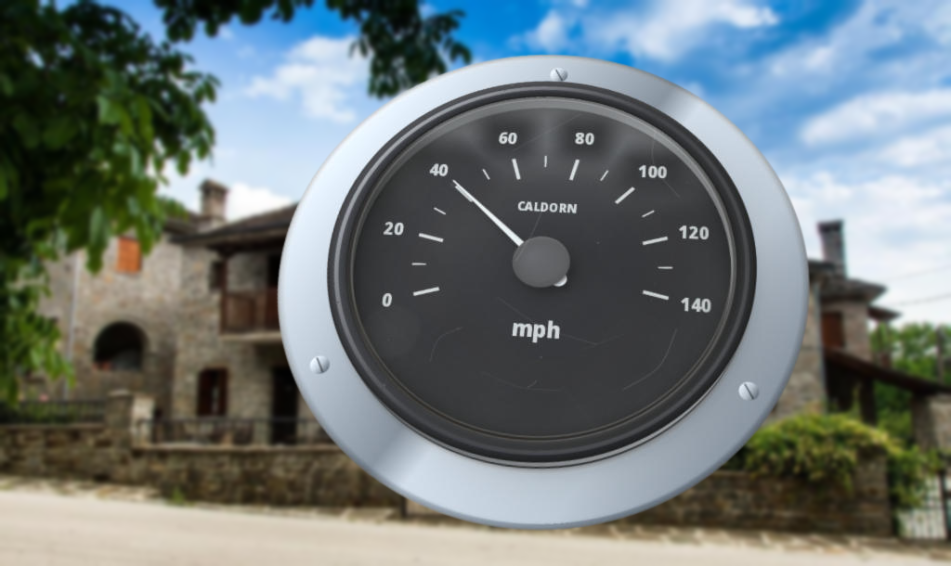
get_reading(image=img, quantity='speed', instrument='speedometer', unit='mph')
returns 40 mph
